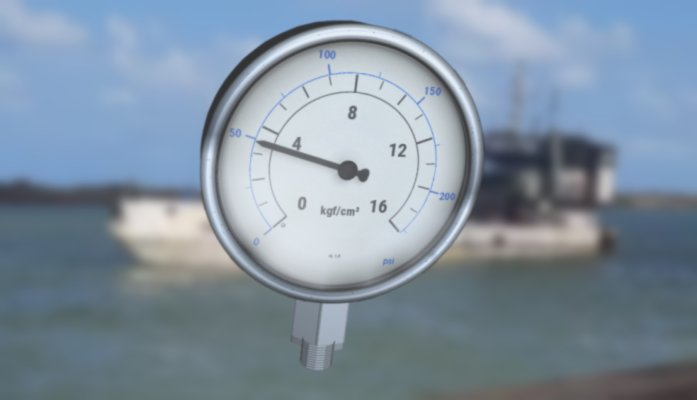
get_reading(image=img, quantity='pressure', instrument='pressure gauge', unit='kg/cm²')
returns 3.5 kg/cm²
